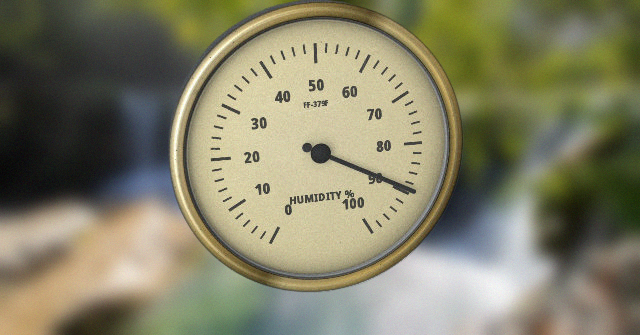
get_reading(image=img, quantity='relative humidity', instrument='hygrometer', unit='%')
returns 89 %
